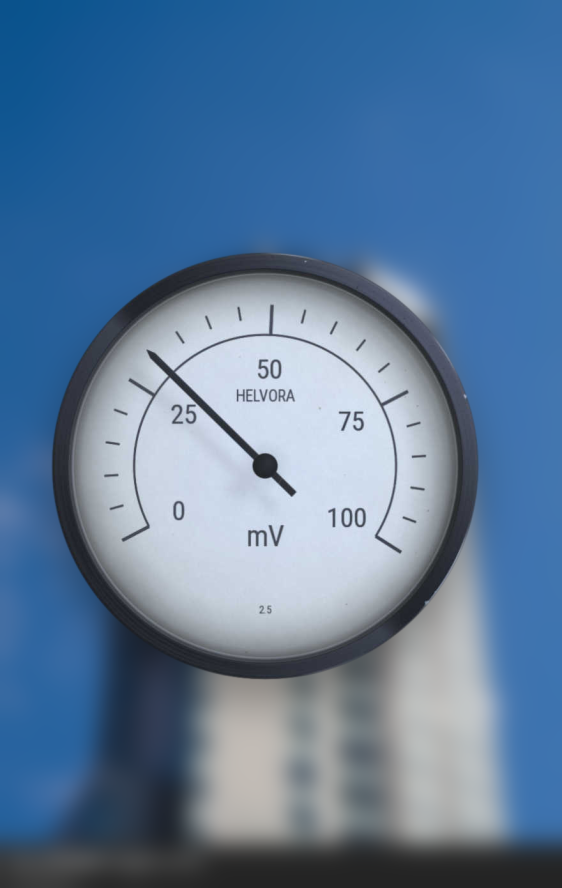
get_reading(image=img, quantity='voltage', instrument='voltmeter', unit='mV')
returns 30 mV
